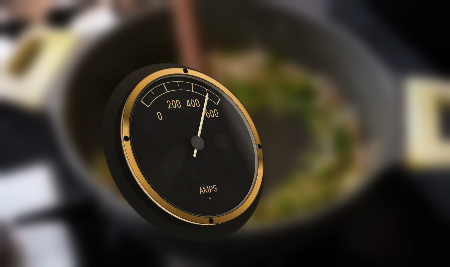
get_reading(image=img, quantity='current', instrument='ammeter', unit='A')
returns 500 A
